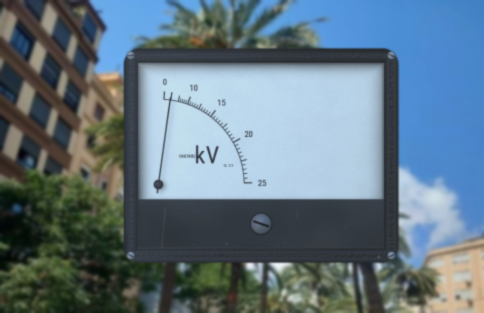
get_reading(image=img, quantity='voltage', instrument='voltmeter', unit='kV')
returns 5 kV
